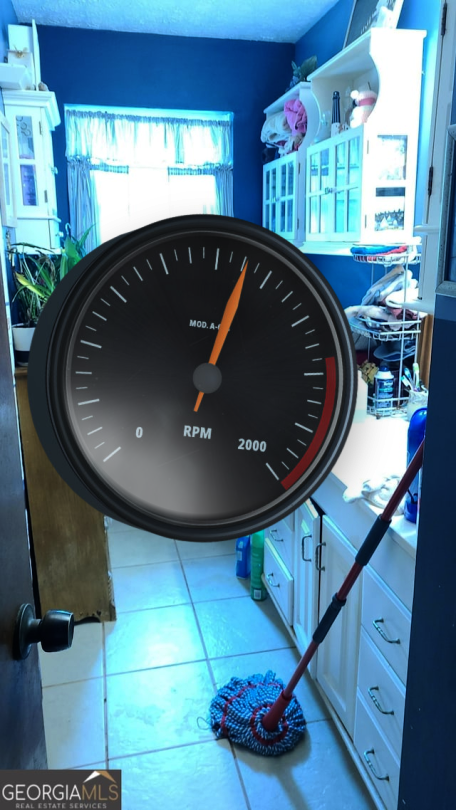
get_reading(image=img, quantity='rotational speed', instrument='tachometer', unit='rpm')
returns 1100 rpm
